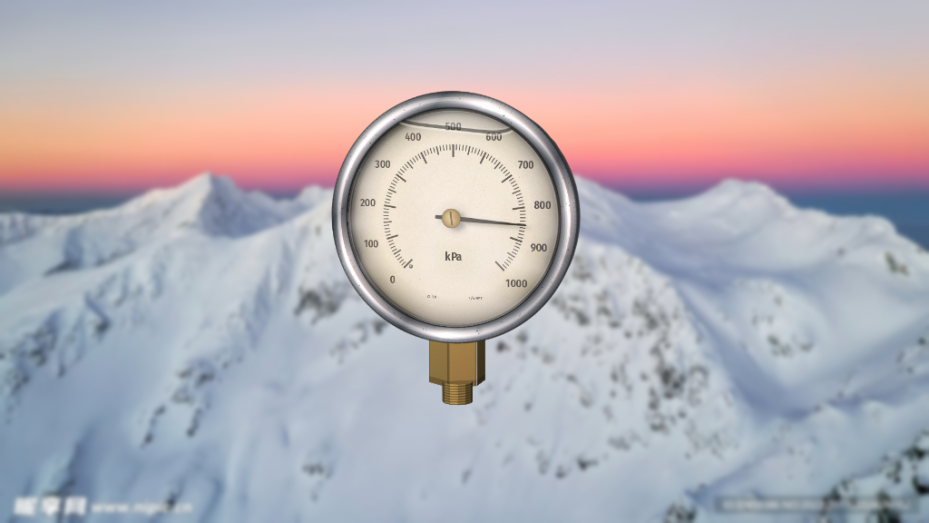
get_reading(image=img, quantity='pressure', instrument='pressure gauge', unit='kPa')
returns 850 kPa
